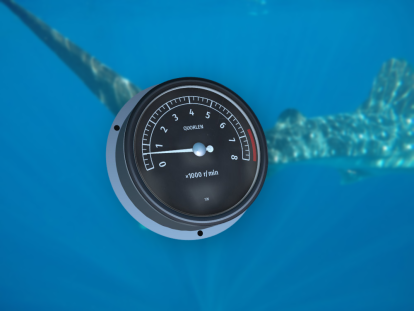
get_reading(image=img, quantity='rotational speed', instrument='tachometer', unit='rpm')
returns 600 rpm
